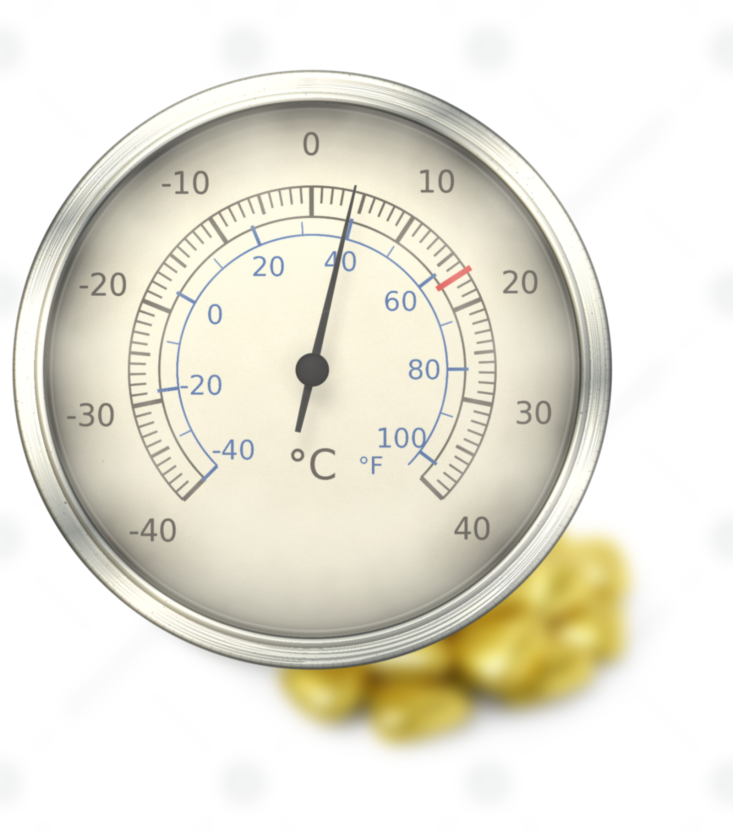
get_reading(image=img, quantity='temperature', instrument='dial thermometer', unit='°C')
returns 4 °C
